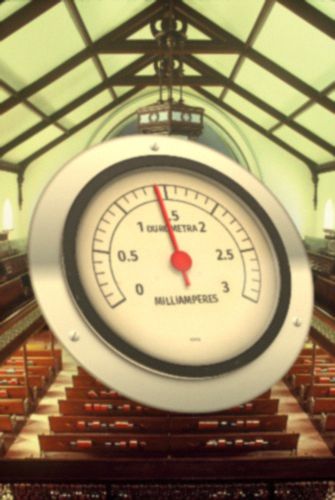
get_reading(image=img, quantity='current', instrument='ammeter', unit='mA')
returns 1.4 mA
